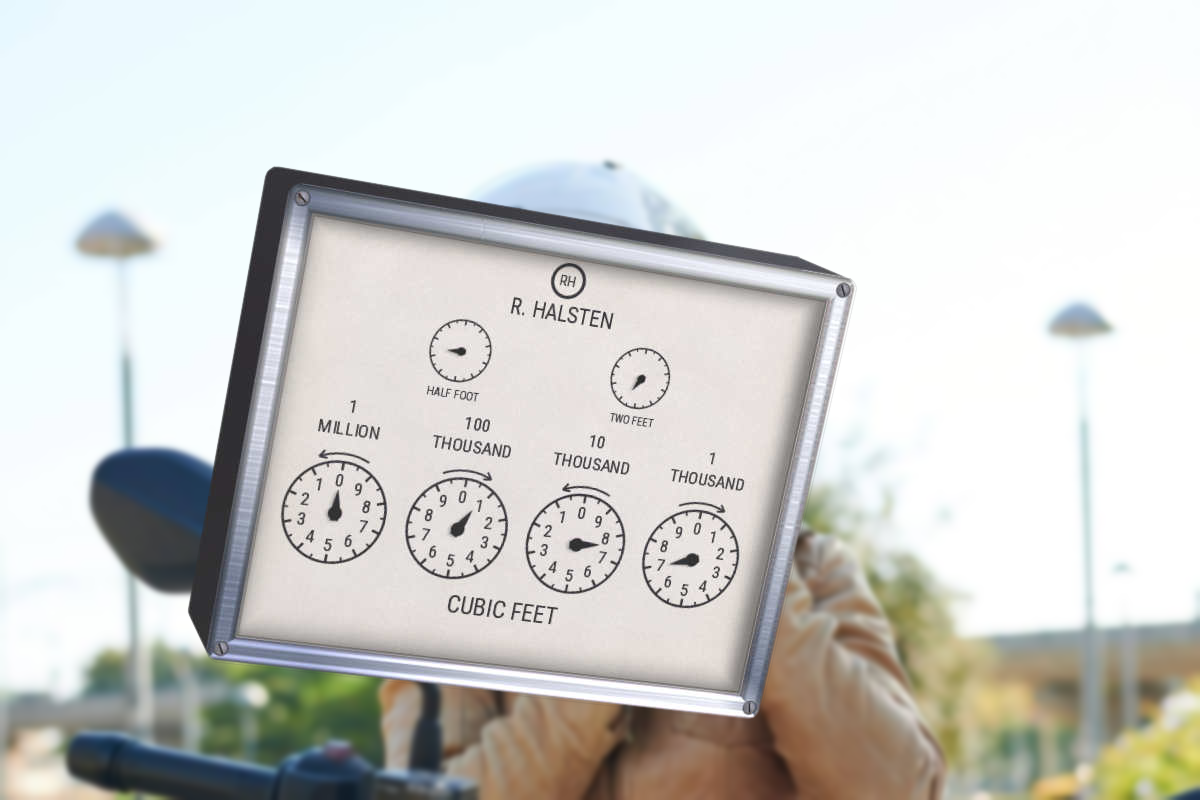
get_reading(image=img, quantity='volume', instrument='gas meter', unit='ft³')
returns 7700 ft³
